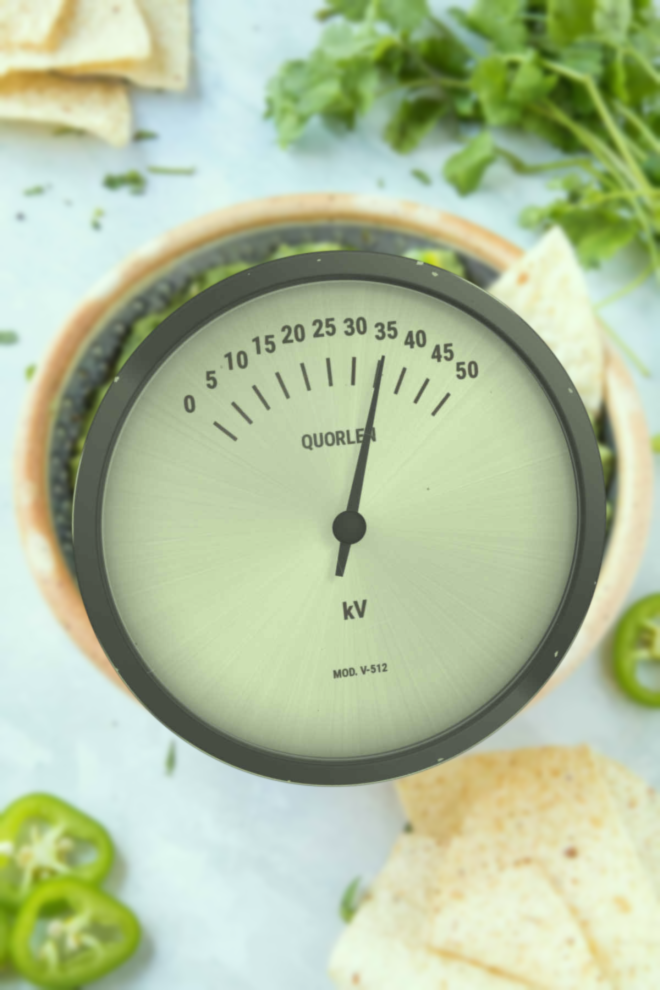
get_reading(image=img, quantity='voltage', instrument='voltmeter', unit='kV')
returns 35 kV
